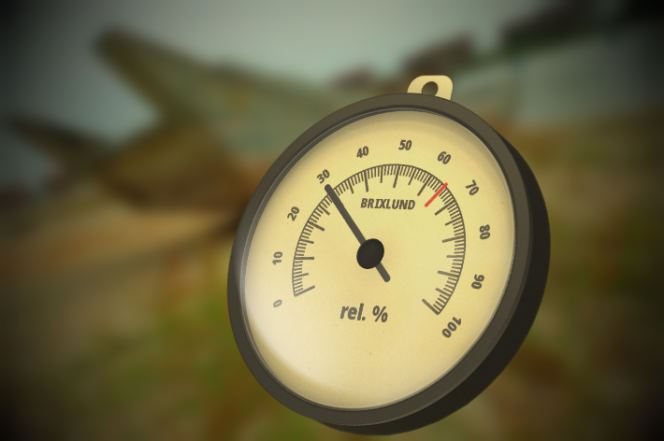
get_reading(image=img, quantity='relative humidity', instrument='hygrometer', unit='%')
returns 30 %
